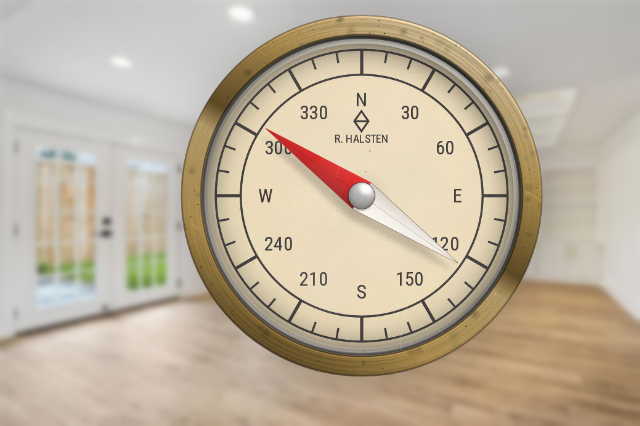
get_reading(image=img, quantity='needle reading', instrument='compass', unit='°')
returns 305 °
